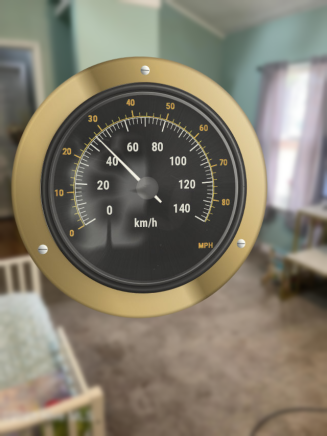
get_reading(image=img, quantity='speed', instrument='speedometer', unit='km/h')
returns 44 km/h
